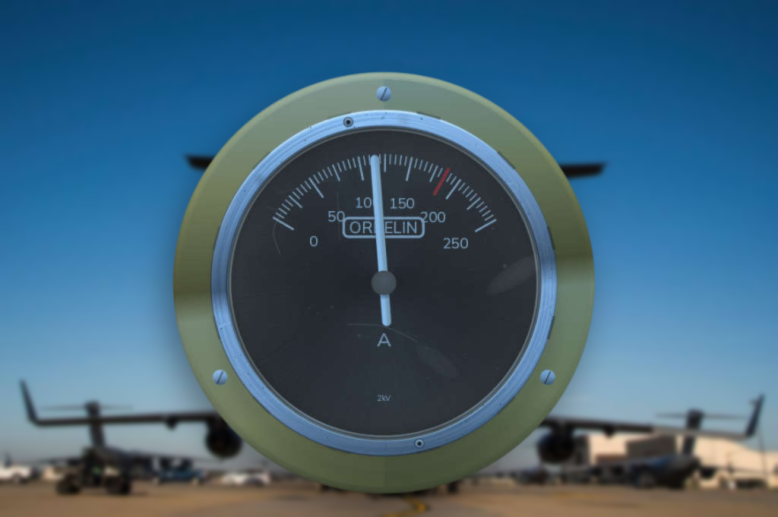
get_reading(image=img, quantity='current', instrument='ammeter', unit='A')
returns 115 A
